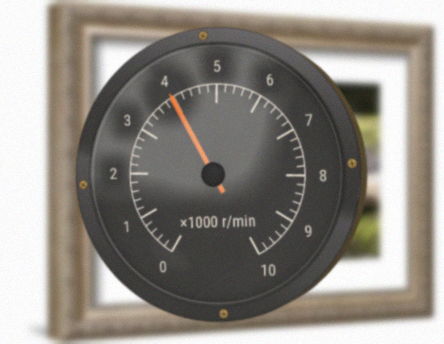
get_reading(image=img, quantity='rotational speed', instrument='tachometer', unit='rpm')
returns 4000 rpm
